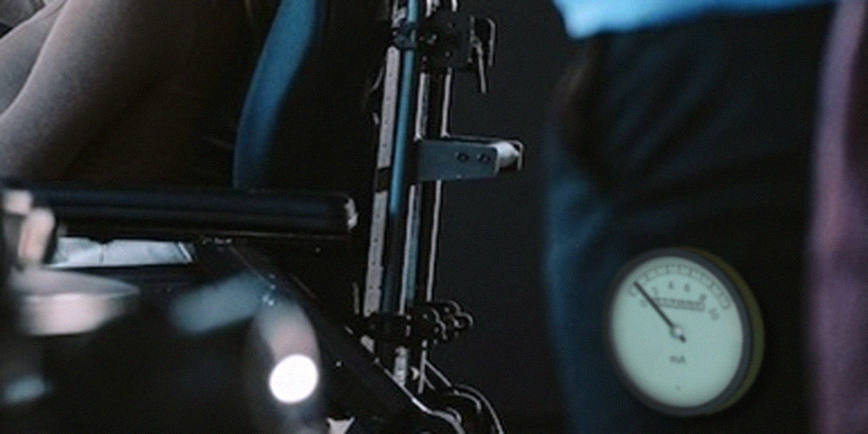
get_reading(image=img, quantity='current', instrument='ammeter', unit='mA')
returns 1 mA
